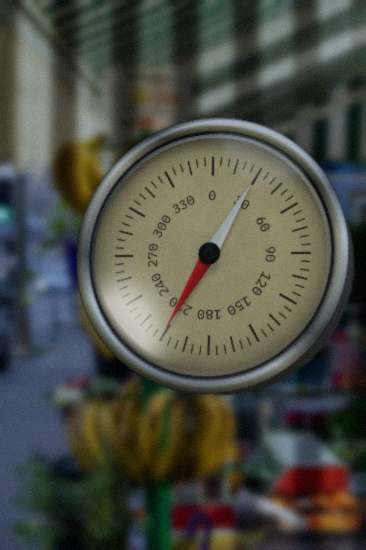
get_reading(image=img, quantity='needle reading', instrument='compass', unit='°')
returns 210 °
